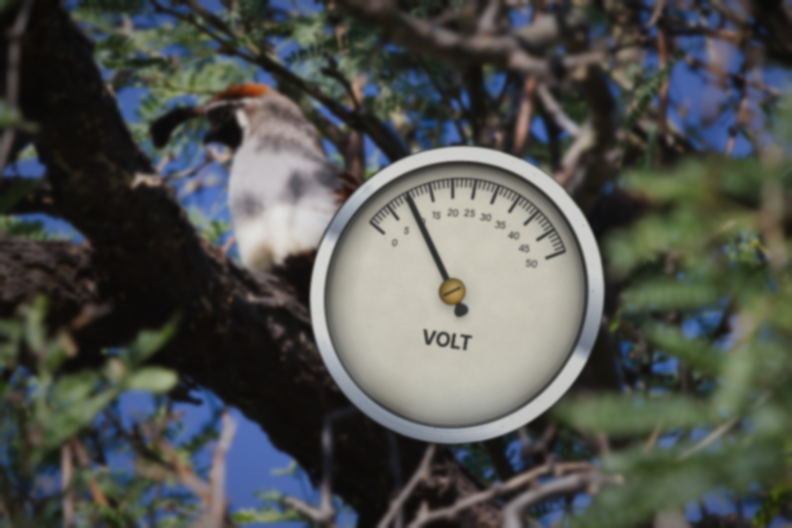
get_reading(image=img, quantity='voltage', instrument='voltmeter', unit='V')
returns 10 V
